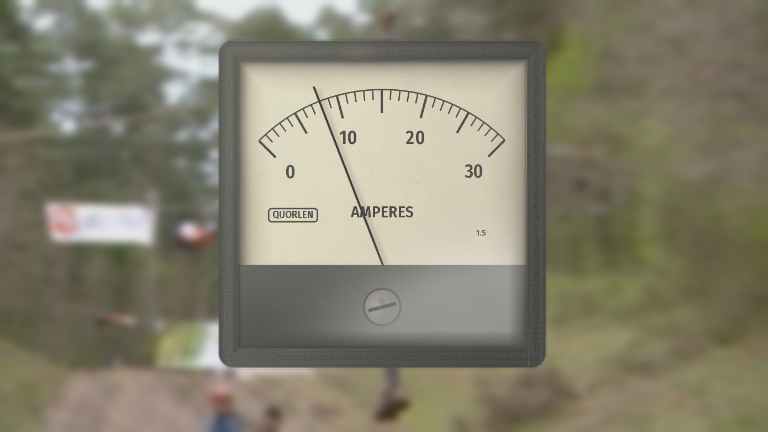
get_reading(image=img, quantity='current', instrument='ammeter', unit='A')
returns 8 A
